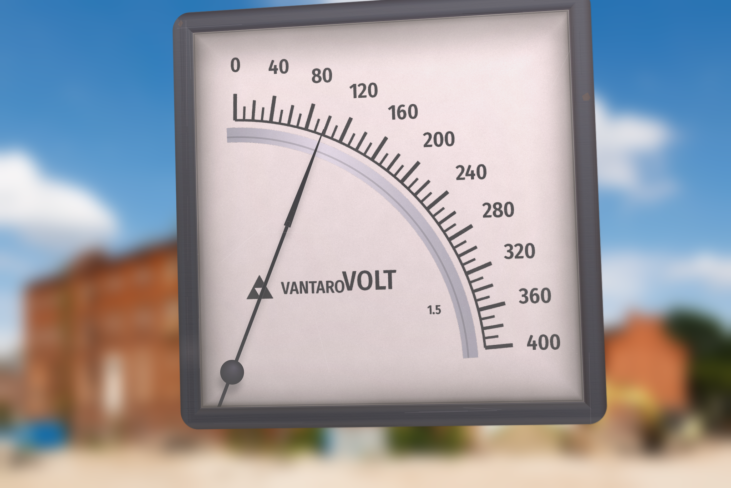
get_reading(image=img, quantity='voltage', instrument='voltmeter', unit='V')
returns 100 V
